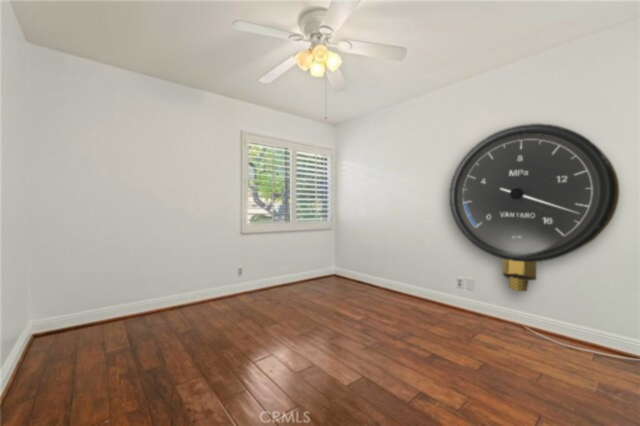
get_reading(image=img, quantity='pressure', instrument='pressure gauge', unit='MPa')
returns 14.5 MPa
